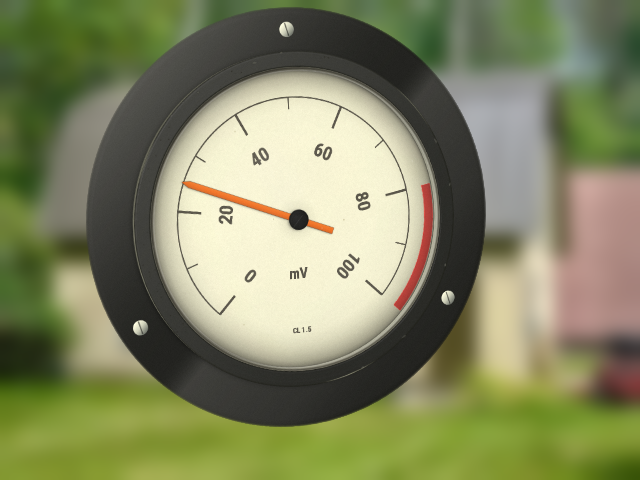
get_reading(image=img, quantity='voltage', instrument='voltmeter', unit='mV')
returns 25 mV
